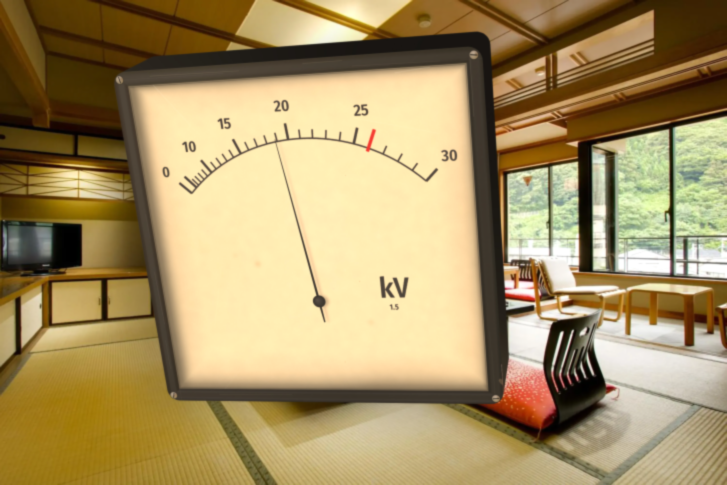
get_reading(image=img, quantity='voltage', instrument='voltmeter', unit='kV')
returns 19 kV
